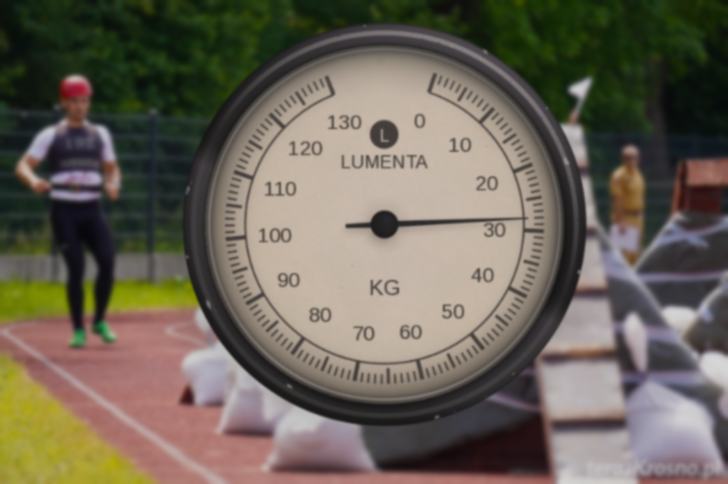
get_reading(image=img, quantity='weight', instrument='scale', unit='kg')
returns 28 kg
